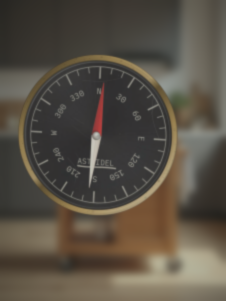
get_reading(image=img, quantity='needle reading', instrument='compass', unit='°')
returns 5 °
